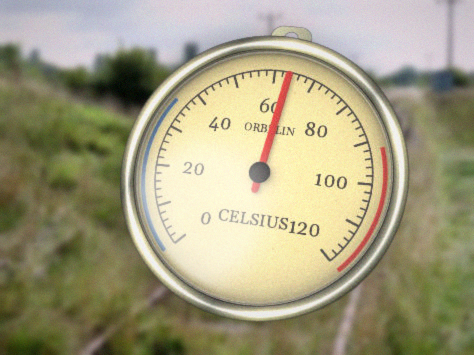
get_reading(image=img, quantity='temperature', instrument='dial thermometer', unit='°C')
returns 64 °C
